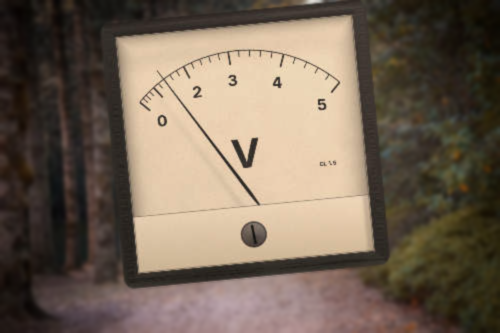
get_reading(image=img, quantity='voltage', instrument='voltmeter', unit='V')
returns 1.4 V
